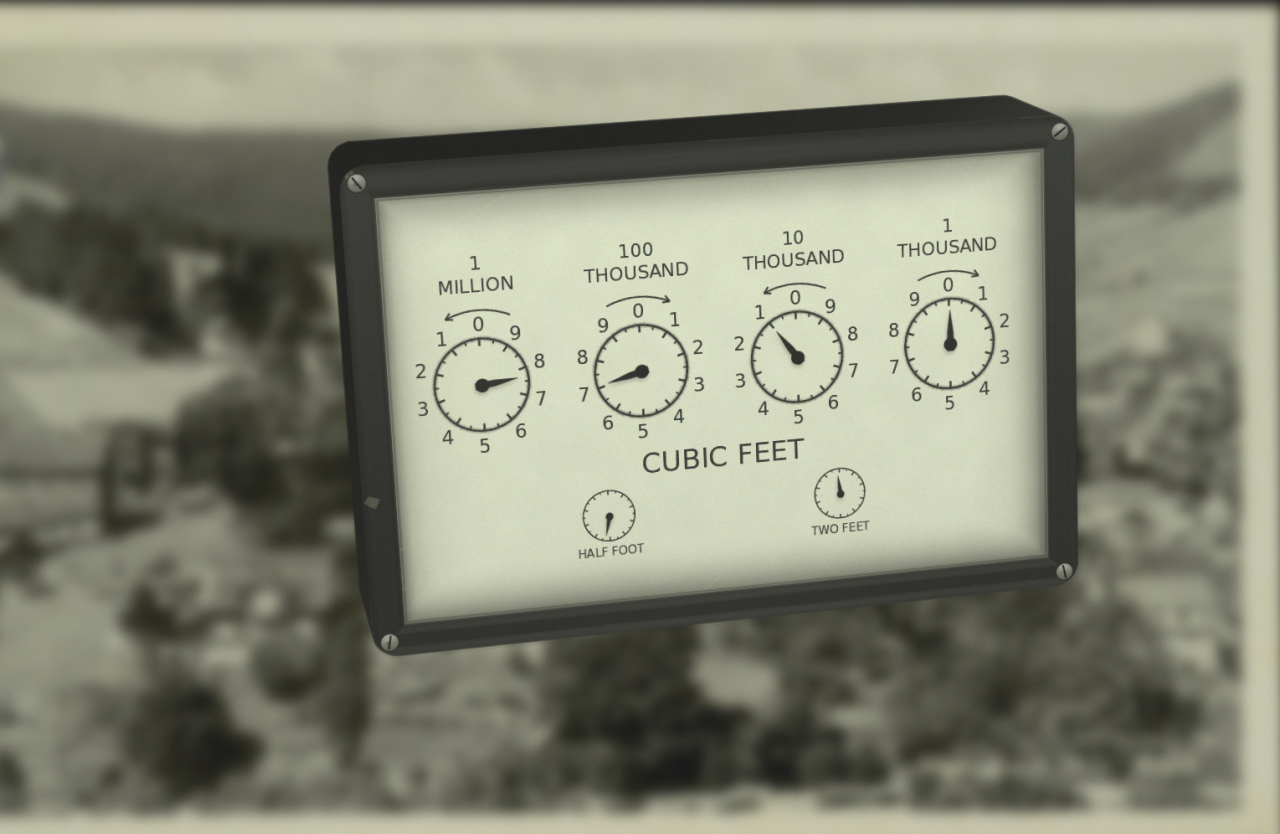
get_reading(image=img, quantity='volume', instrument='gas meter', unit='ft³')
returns 771000 ft³
